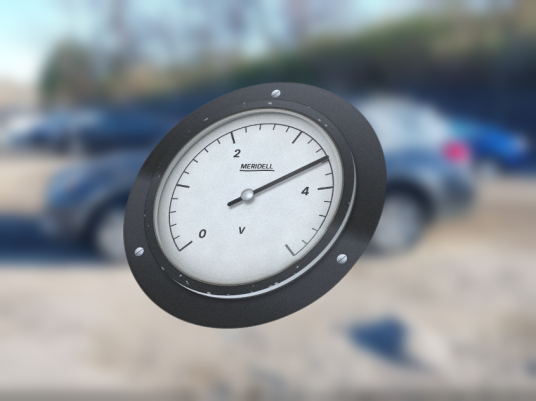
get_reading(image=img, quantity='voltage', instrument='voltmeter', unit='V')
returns 3.6 V
